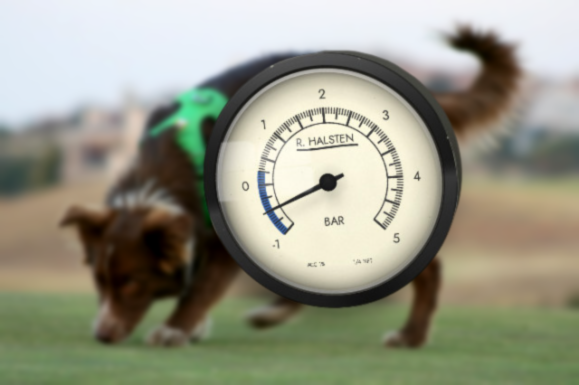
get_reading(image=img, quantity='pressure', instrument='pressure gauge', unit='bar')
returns -0.5 bar
